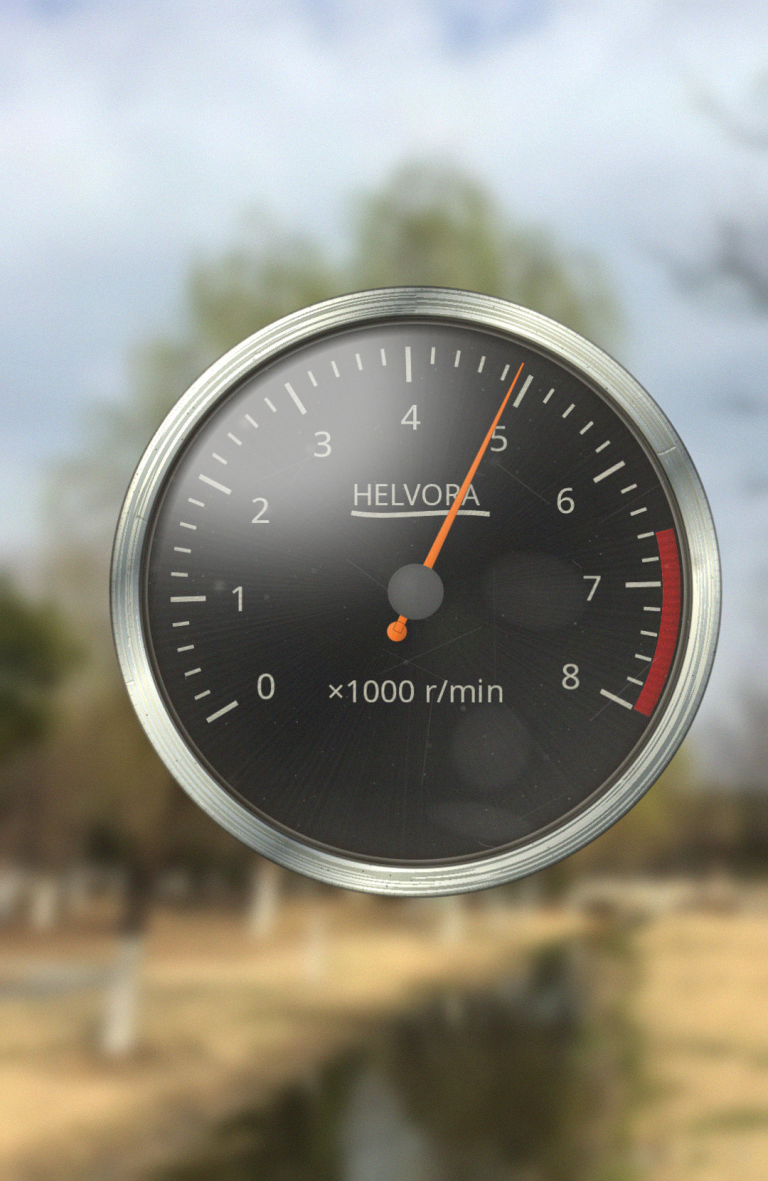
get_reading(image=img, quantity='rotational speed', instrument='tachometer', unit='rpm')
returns 4900 rpm
